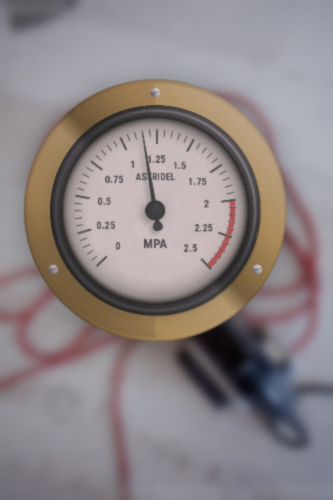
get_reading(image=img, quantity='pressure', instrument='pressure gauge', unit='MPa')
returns 1.15 MPa
